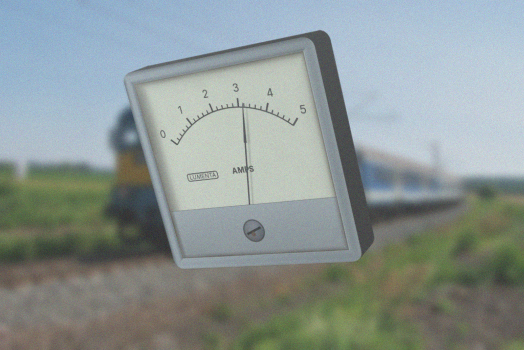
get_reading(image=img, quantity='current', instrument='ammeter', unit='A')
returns 3.2 A
